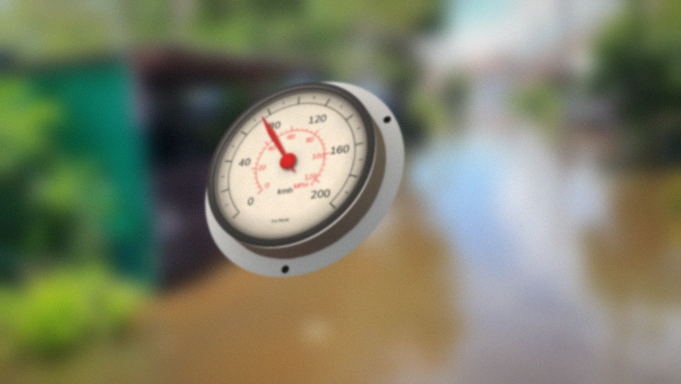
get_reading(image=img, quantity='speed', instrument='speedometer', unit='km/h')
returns 75 km/h
